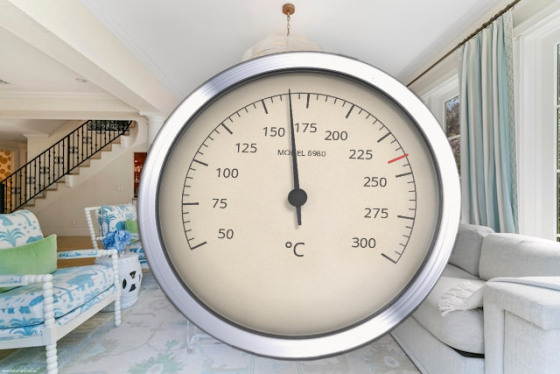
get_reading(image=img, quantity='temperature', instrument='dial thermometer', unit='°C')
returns 165 °C
